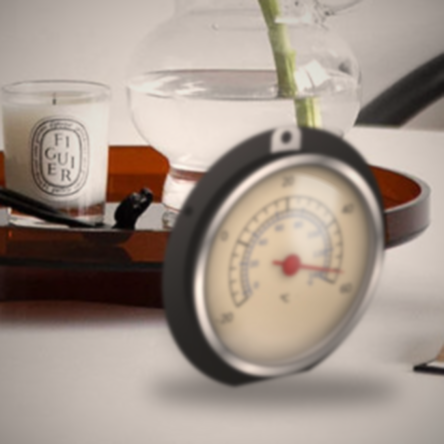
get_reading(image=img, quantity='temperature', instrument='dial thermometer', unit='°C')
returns 56 °C
